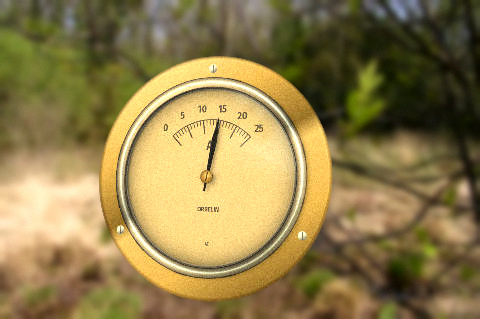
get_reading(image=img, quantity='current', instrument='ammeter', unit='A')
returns 15 A
